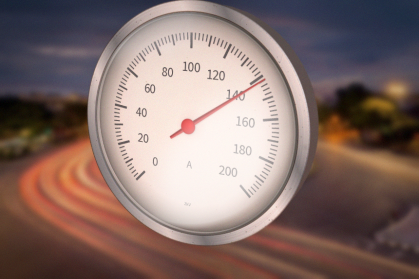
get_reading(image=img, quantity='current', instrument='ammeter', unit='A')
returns 142 A
